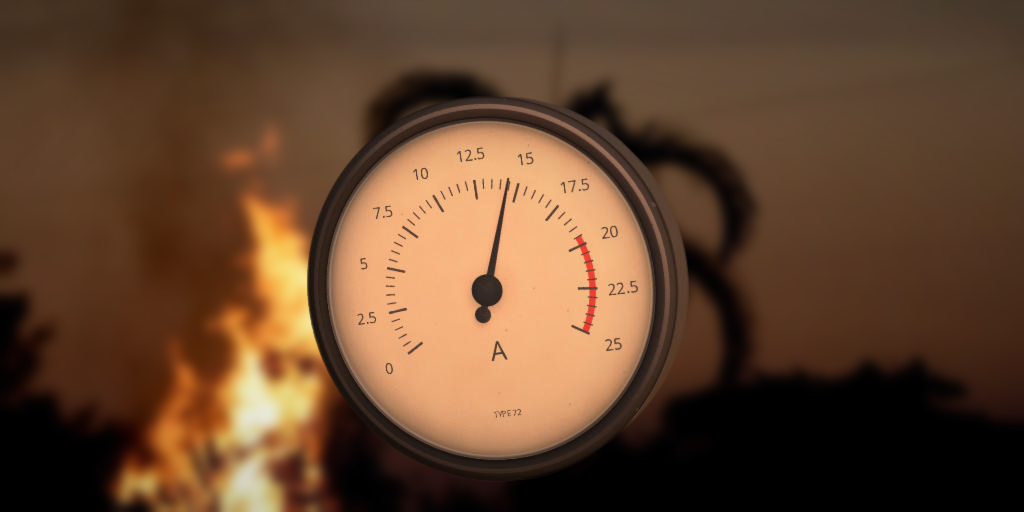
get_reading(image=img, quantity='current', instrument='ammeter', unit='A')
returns 14.5 A
